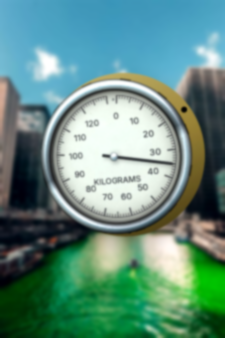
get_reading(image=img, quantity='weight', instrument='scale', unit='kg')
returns 35 kg
